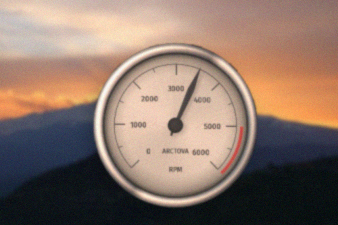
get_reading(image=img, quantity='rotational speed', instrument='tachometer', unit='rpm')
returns 3500 rpm
